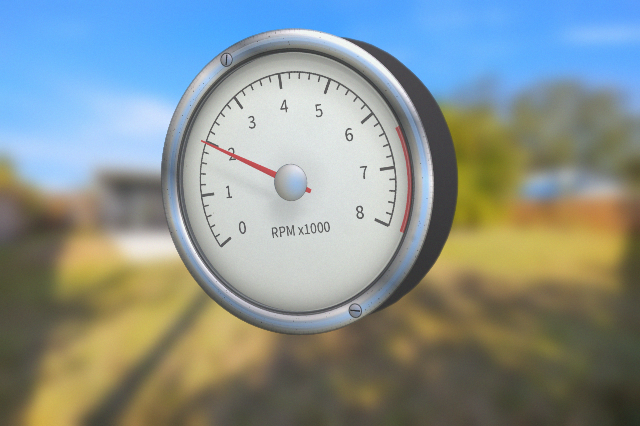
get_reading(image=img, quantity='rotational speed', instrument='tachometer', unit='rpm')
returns 2000 rpm
